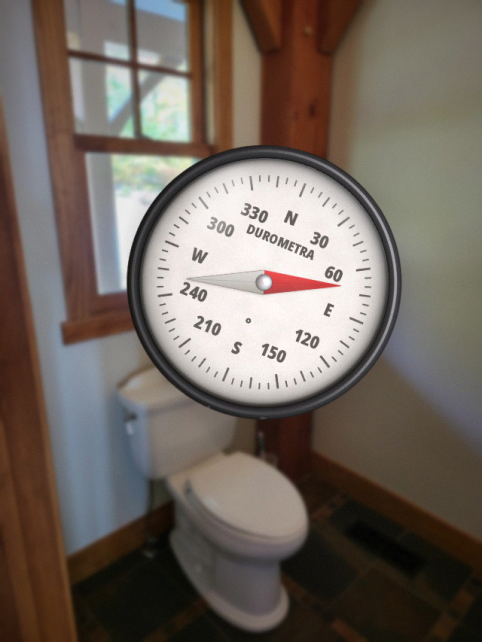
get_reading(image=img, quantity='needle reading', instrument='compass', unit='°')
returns 70 °
